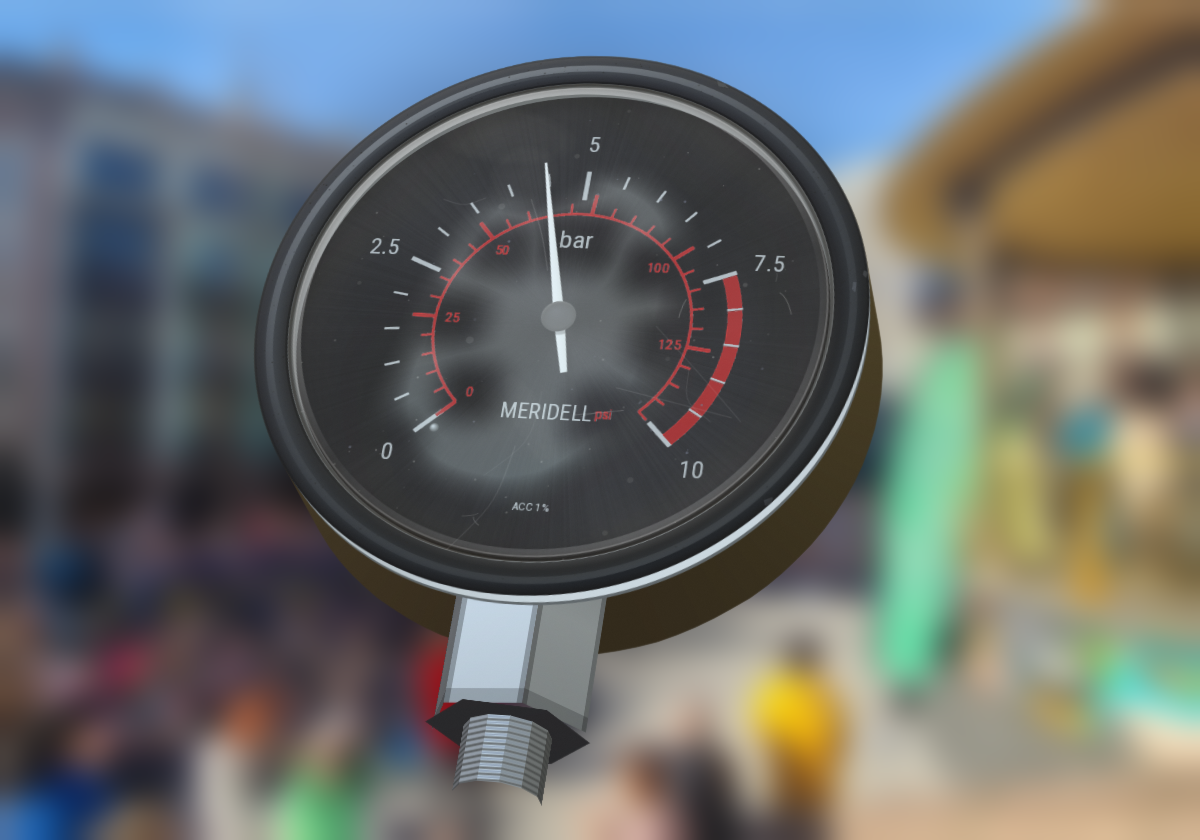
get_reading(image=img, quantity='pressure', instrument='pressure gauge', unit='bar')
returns 4.5 bar
